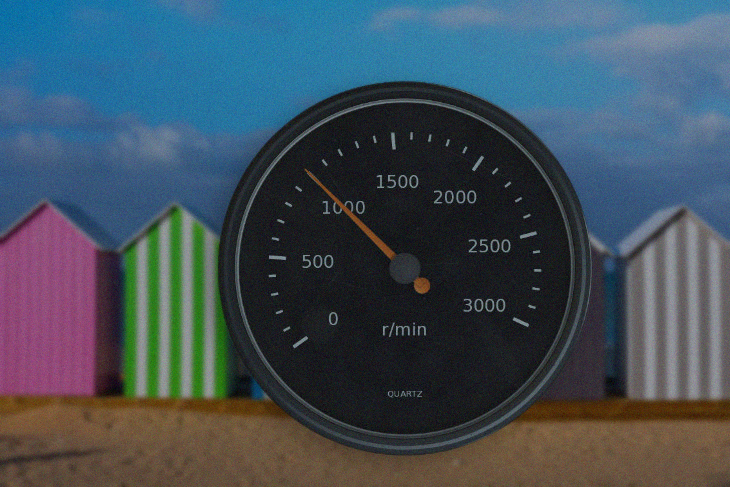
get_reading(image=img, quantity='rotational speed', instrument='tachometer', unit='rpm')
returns 1000 rpm
